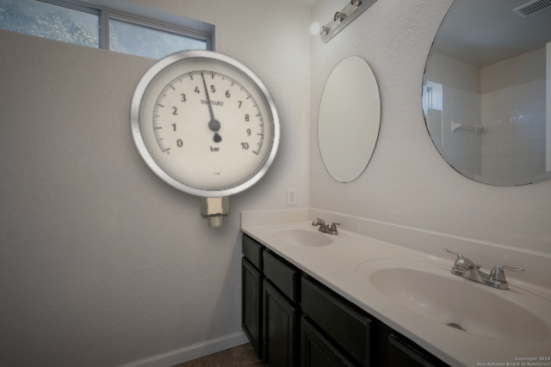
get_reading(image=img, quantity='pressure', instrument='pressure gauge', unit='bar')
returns 4.5 bar
